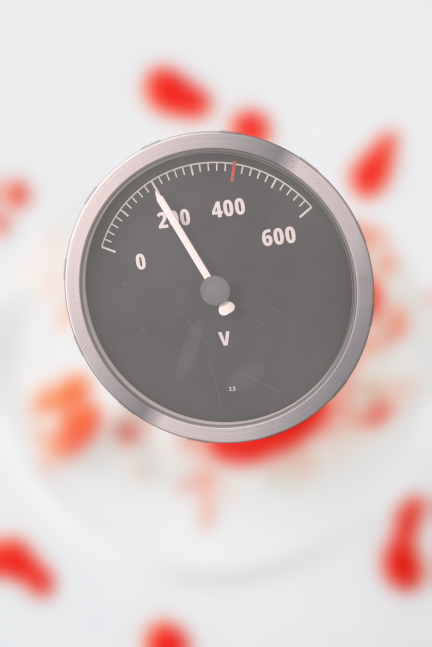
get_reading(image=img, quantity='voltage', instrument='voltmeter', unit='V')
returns 200 V
